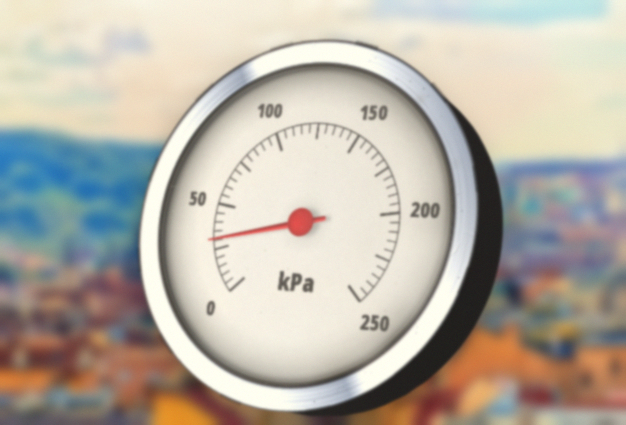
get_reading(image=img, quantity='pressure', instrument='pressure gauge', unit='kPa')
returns 30 kPa
